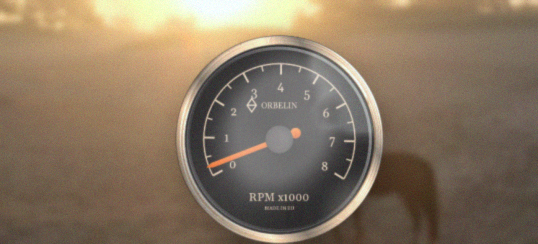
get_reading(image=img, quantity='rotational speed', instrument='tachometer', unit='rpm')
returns 250 rpm
